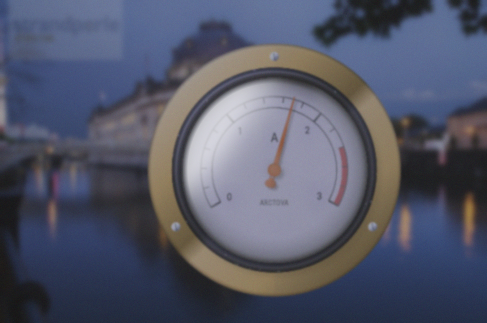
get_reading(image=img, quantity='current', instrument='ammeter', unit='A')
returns 1.7 A
